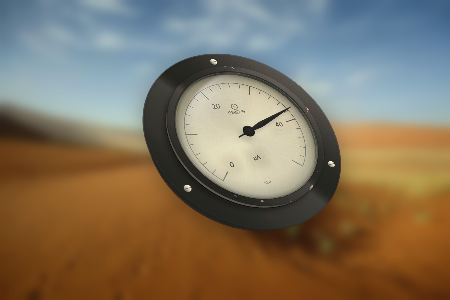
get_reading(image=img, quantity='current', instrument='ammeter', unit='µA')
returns 38 µA
